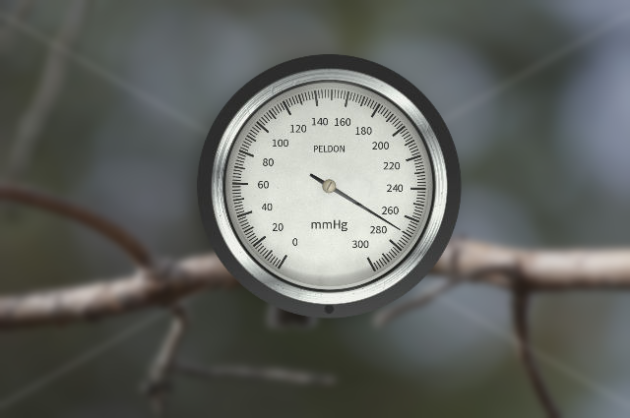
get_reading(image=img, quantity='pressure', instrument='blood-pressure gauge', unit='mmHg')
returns 270 mmHg
